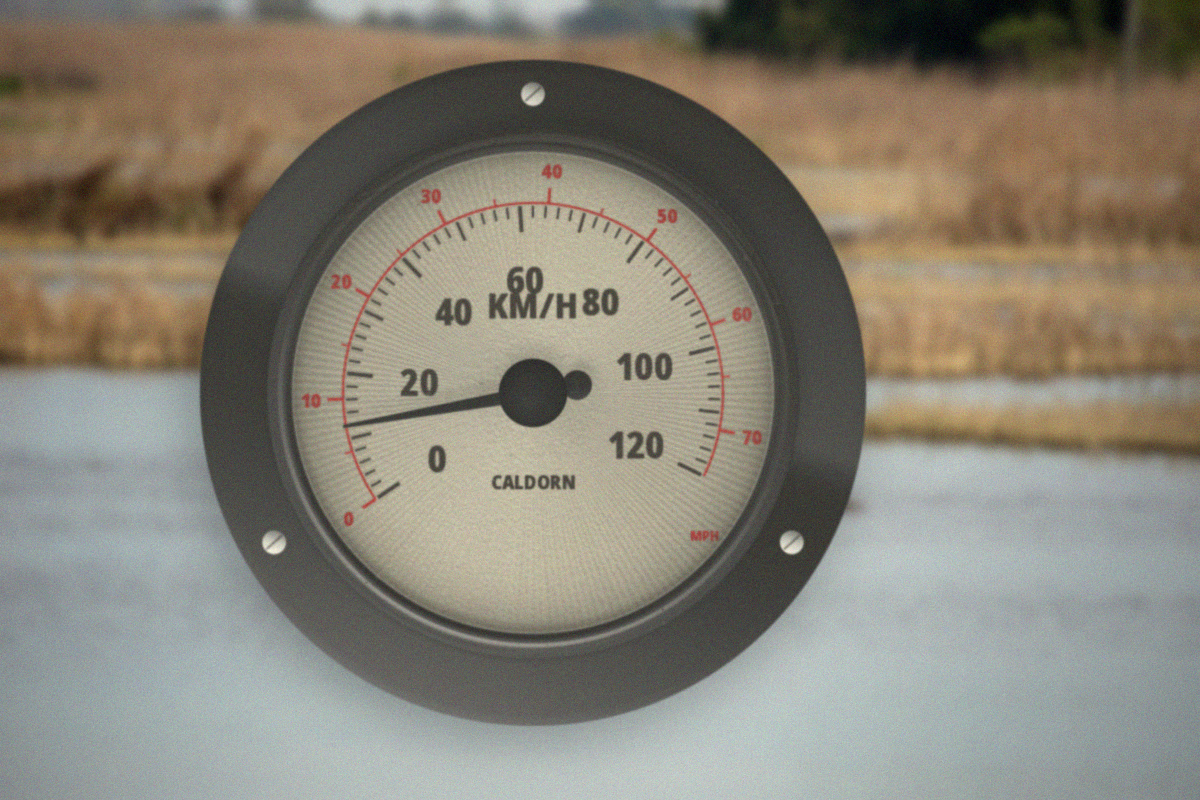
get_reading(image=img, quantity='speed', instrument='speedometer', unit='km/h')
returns 12 km/h
